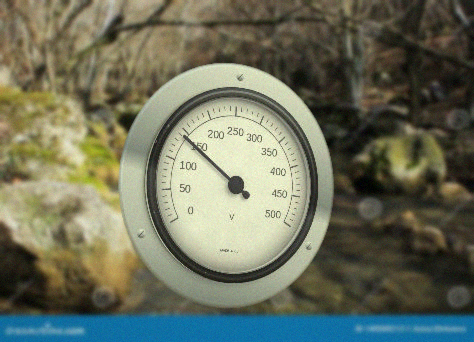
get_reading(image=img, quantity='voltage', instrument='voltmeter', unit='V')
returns 140 V
